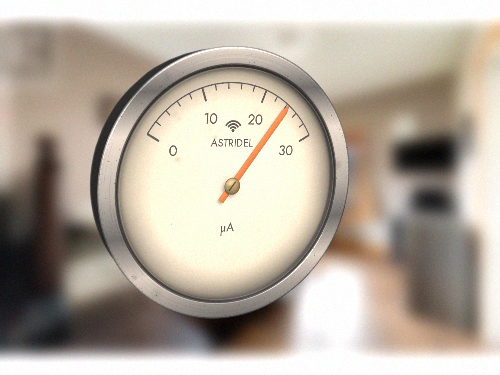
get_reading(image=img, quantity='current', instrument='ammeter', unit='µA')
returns 24 µA
